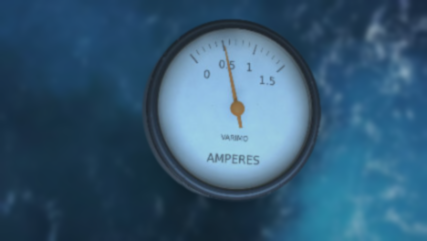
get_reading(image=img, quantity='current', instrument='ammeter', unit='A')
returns 0.5 A
